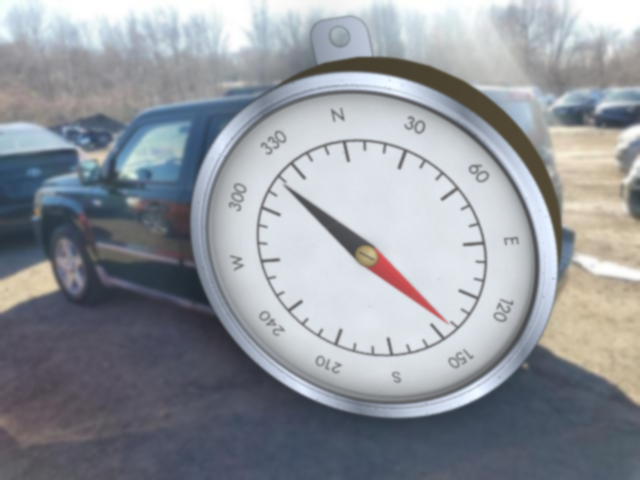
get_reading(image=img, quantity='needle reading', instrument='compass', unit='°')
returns 140 °
